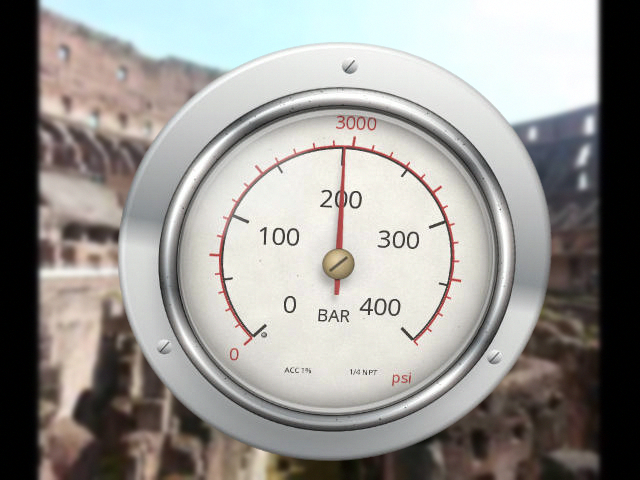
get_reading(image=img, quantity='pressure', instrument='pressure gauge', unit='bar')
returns 200 bar
